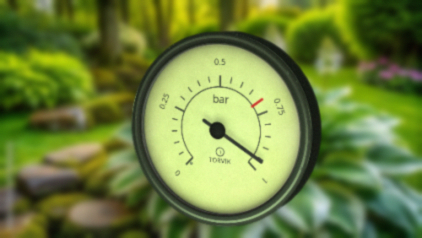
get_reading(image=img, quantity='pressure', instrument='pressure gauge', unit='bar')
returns 0.95 bar
